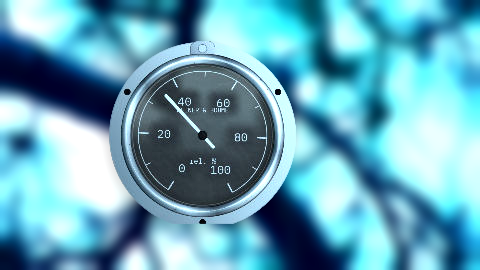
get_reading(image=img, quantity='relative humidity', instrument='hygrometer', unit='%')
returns 35 %
